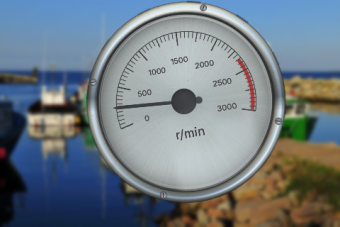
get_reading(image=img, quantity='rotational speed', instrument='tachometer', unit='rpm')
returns 250 rpm
